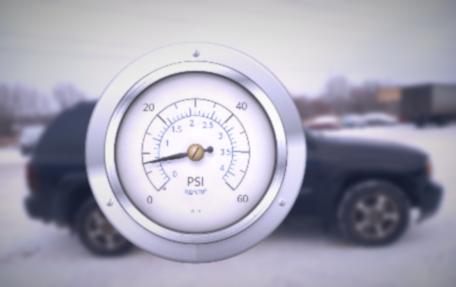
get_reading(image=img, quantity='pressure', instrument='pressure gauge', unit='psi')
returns 7.5 psi
